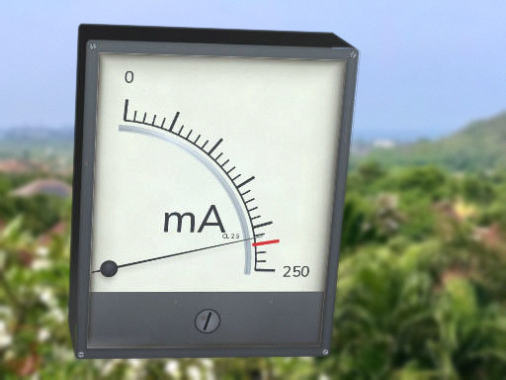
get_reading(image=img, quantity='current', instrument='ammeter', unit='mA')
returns 210 mA
